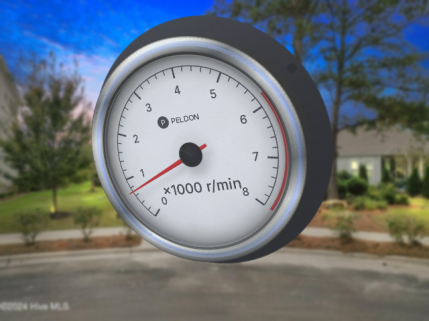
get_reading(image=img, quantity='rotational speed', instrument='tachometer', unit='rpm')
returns 700 rpm
